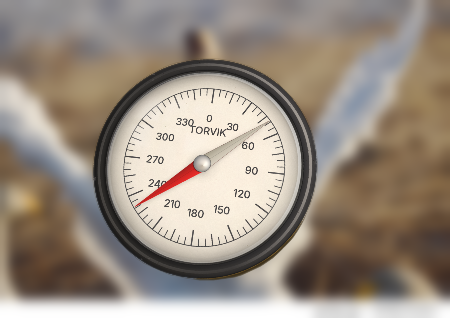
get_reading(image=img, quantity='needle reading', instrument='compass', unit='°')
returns 230 °
